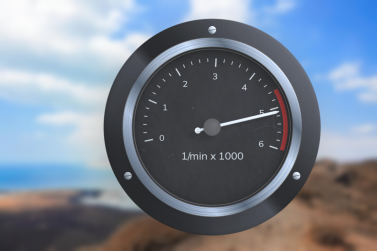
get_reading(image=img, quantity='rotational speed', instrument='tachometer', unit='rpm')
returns 5100 rpm
